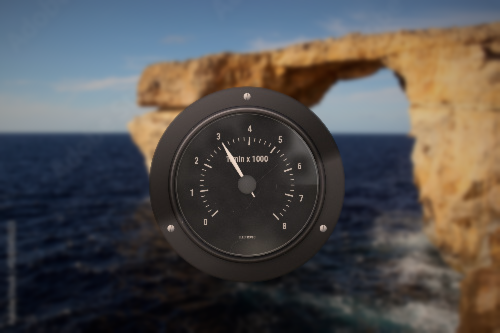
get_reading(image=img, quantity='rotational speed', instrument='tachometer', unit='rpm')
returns 3000 rpm
